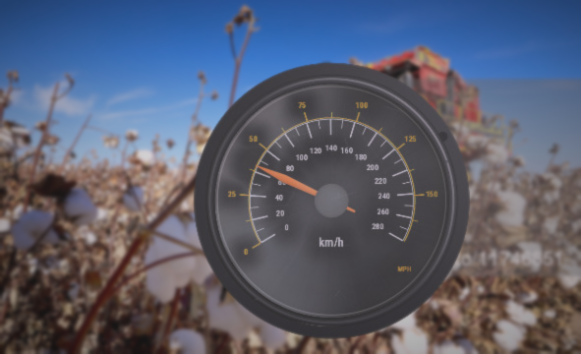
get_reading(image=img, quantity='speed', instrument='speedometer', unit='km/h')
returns 65 km/h
